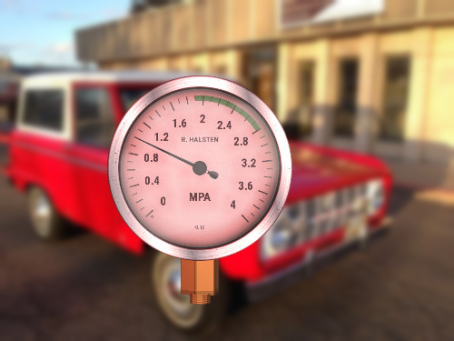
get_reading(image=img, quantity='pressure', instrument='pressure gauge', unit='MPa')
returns 1 MPa
